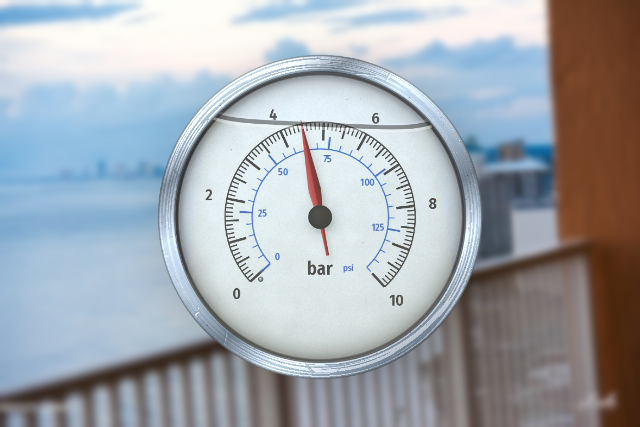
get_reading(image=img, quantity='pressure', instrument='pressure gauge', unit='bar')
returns 4.5 bar
